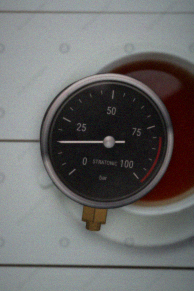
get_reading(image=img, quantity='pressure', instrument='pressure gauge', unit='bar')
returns 15 bar
